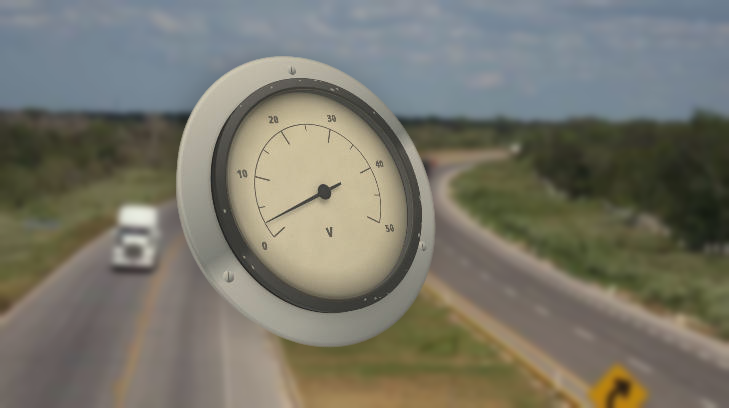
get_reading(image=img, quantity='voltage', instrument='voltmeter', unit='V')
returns 2.5 V
